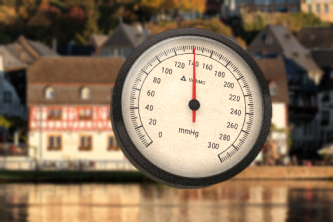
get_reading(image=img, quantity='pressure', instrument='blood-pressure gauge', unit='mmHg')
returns 140 mmHg
